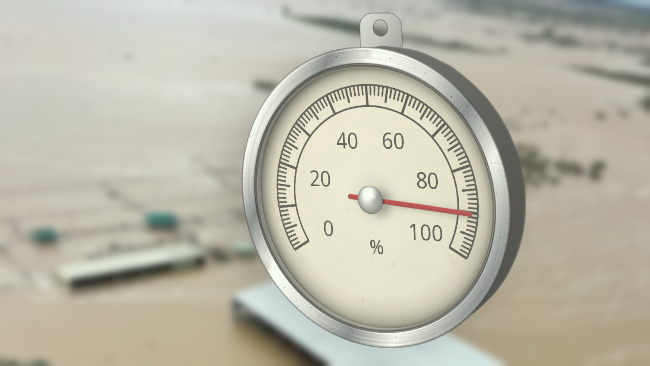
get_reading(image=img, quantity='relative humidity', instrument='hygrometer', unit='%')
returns 90 %
